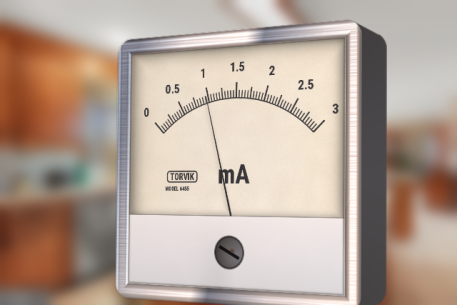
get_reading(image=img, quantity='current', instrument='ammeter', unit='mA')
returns 1 mA
